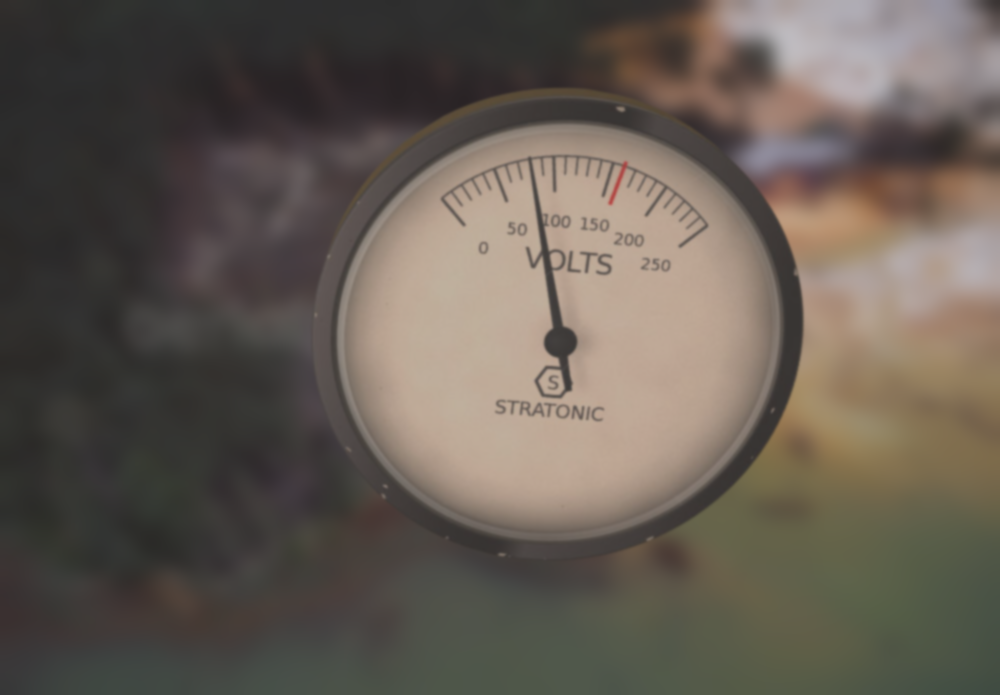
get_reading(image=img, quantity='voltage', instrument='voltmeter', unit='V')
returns 80 V
